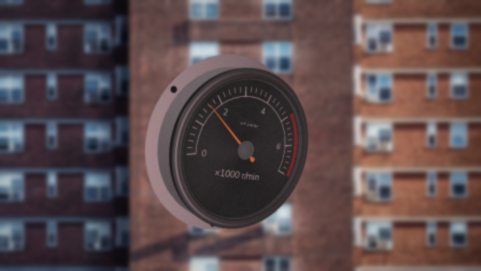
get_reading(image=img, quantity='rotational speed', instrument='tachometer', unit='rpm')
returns 1600 rpm
